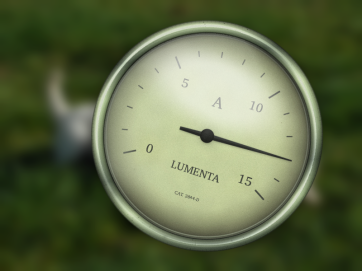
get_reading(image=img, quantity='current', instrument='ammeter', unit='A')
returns 13 A
